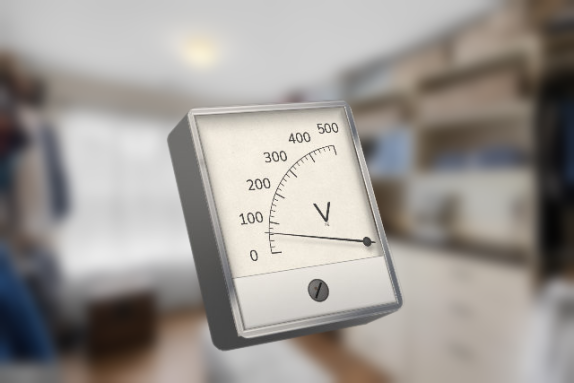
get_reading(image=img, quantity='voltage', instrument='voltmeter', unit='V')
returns 60 V
